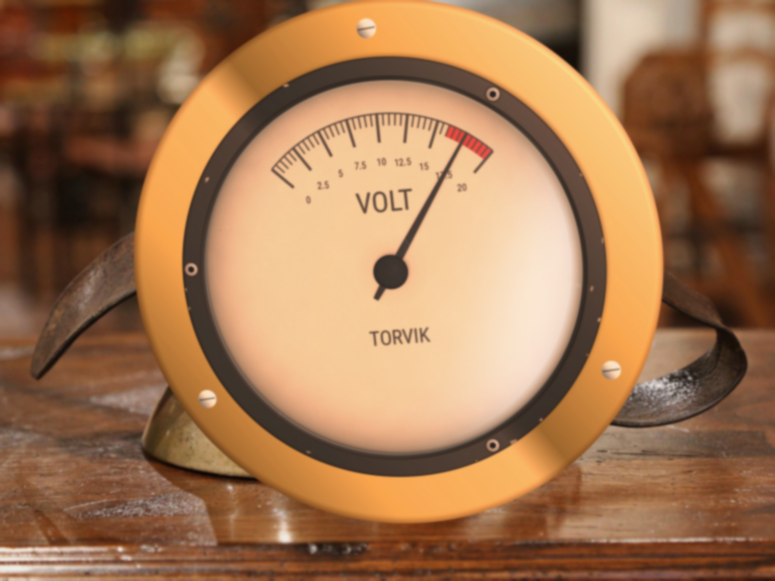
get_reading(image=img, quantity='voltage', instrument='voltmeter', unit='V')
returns 17.5 V
